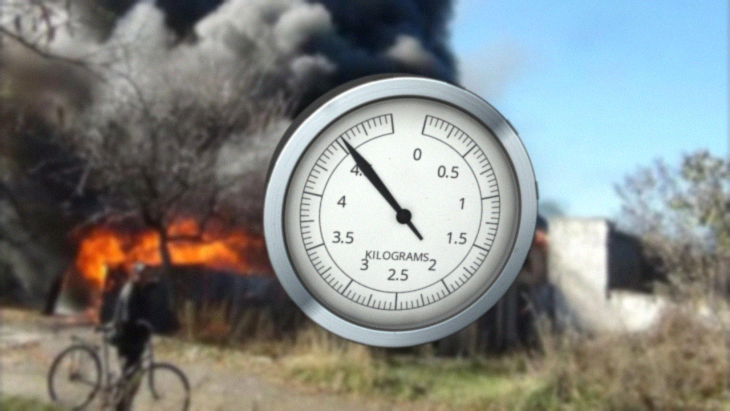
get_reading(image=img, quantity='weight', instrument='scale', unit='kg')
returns 4.55 kg
